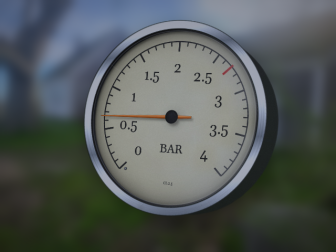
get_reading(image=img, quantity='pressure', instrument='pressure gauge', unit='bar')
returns 0.65 bar
